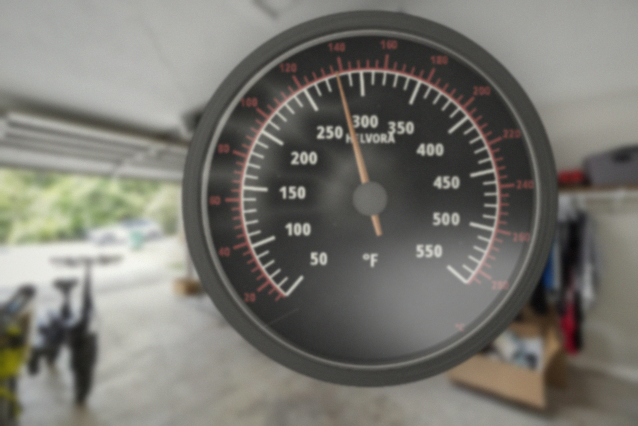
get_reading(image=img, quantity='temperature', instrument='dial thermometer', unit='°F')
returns 280 °F
